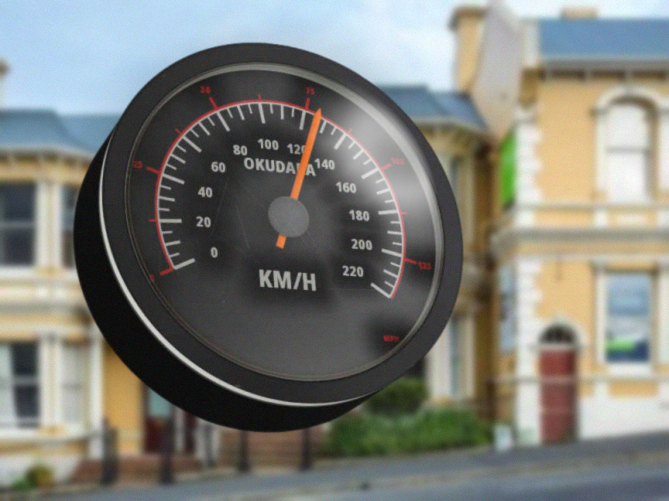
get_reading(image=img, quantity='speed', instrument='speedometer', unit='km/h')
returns 125 km/h
